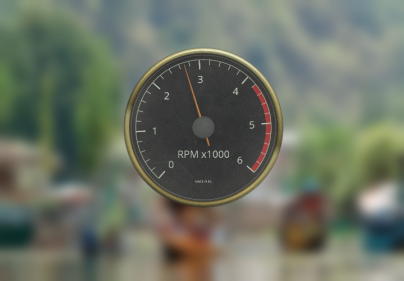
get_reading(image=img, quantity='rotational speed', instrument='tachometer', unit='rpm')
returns 2700 rpm
